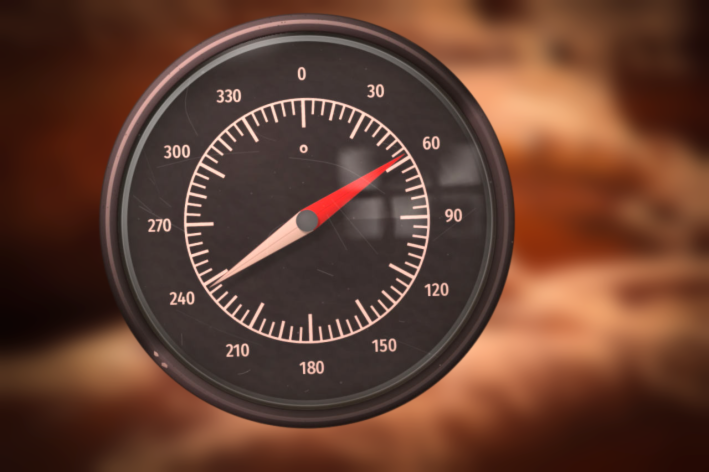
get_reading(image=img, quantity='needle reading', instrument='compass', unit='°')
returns 57.5 °
